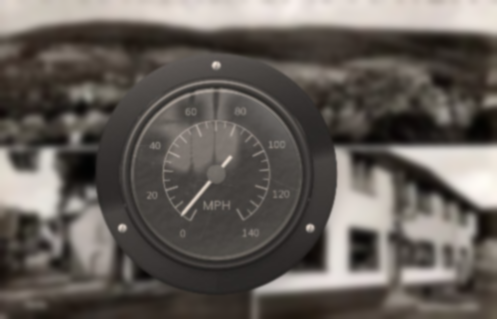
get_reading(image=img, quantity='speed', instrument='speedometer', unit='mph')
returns 5 mph
